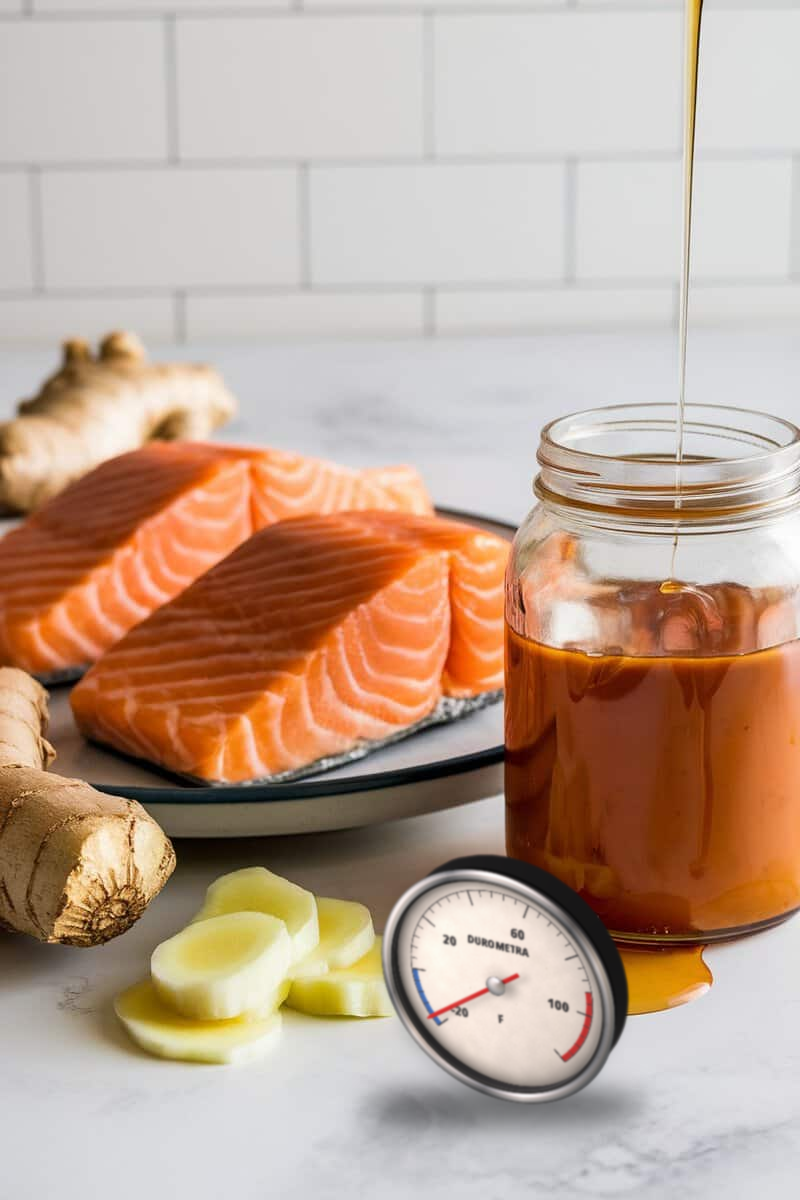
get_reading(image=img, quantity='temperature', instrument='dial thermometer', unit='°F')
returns -16 °F
